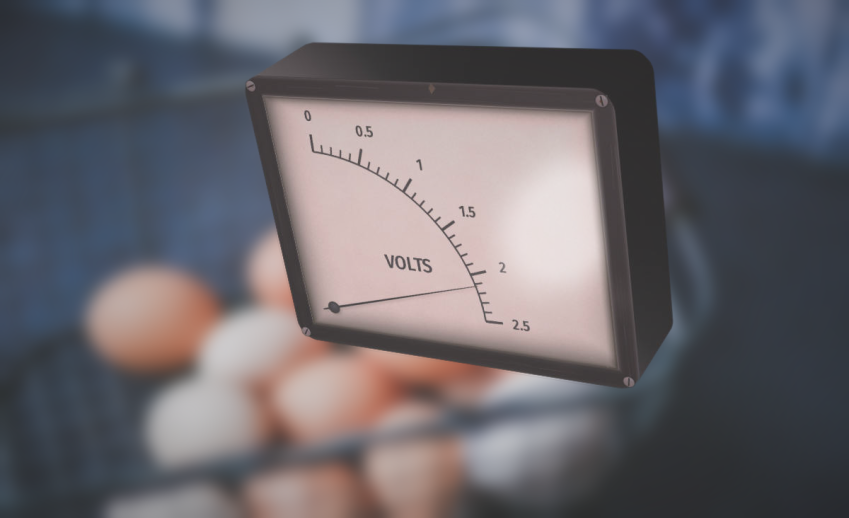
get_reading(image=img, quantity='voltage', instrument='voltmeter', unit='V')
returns 2.1 V
